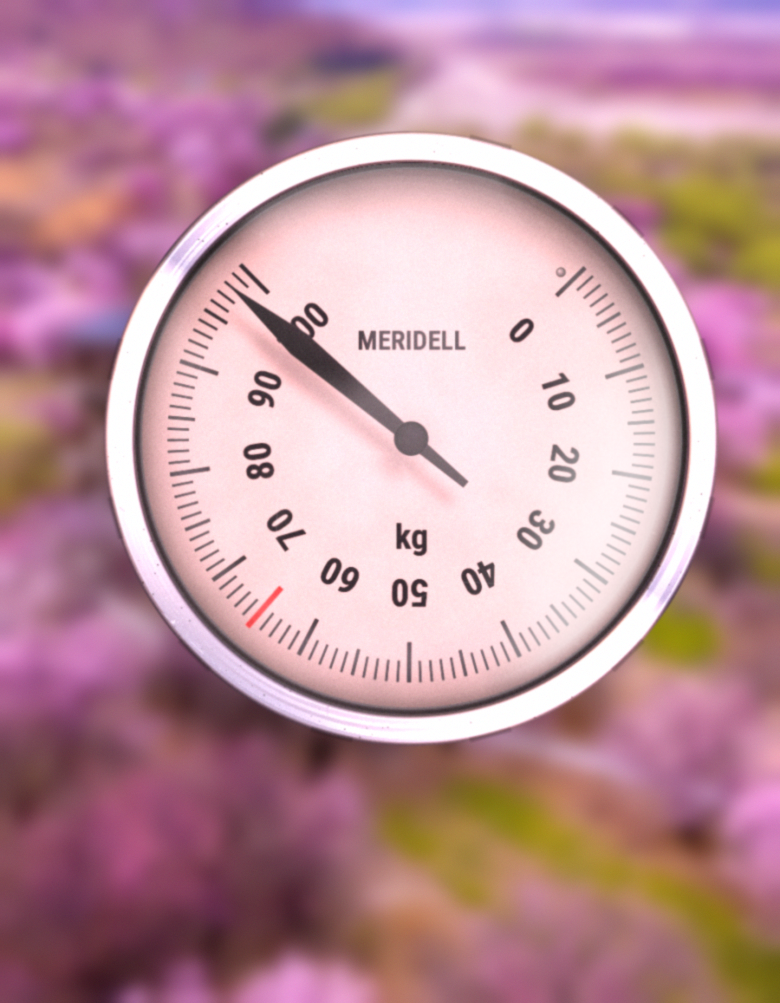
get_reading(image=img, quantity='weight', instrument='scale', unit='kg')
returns 98 kg
